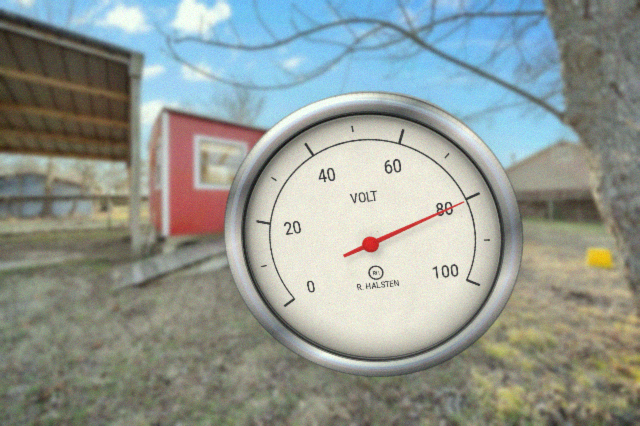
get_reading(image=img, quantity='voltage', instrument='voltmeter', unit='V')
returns 80 V
